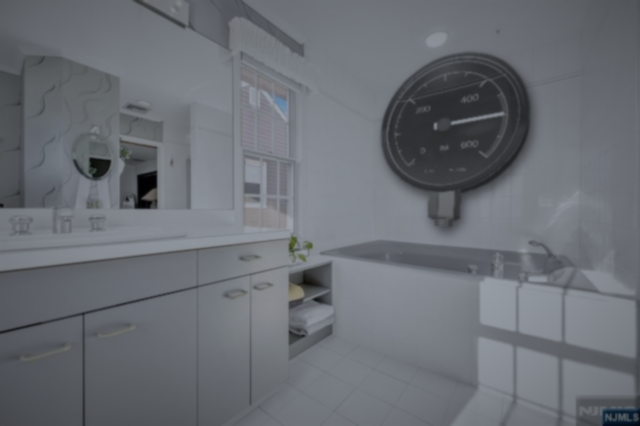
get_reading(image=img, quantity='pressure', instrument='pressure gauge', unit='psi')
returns 500 psi
